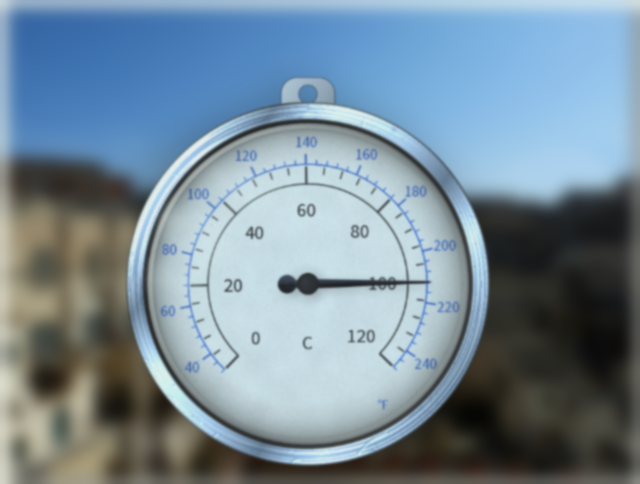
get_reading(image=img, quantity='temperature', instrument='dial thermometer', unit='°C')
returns 100 °C
